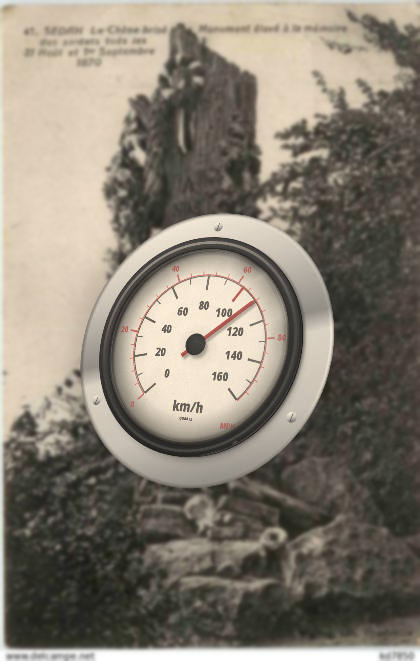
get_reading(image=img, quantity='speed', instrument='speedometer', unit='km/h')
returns 110 km/h
